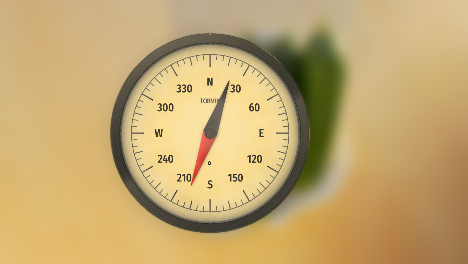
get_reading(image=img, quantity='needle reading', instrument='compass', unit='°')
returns 200 °
